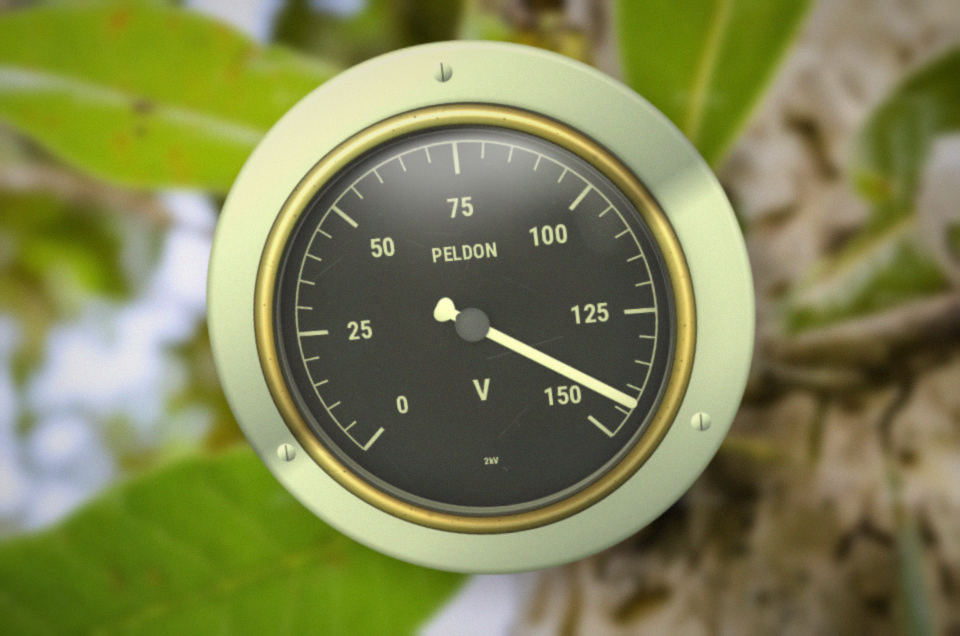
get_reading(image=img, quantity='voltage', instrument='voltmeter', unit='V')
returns 142.5 V
